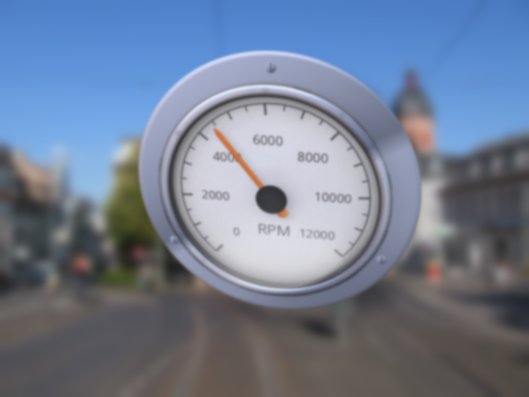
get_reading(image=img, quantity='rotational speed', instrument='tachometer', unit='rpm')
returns 4500 rpm
